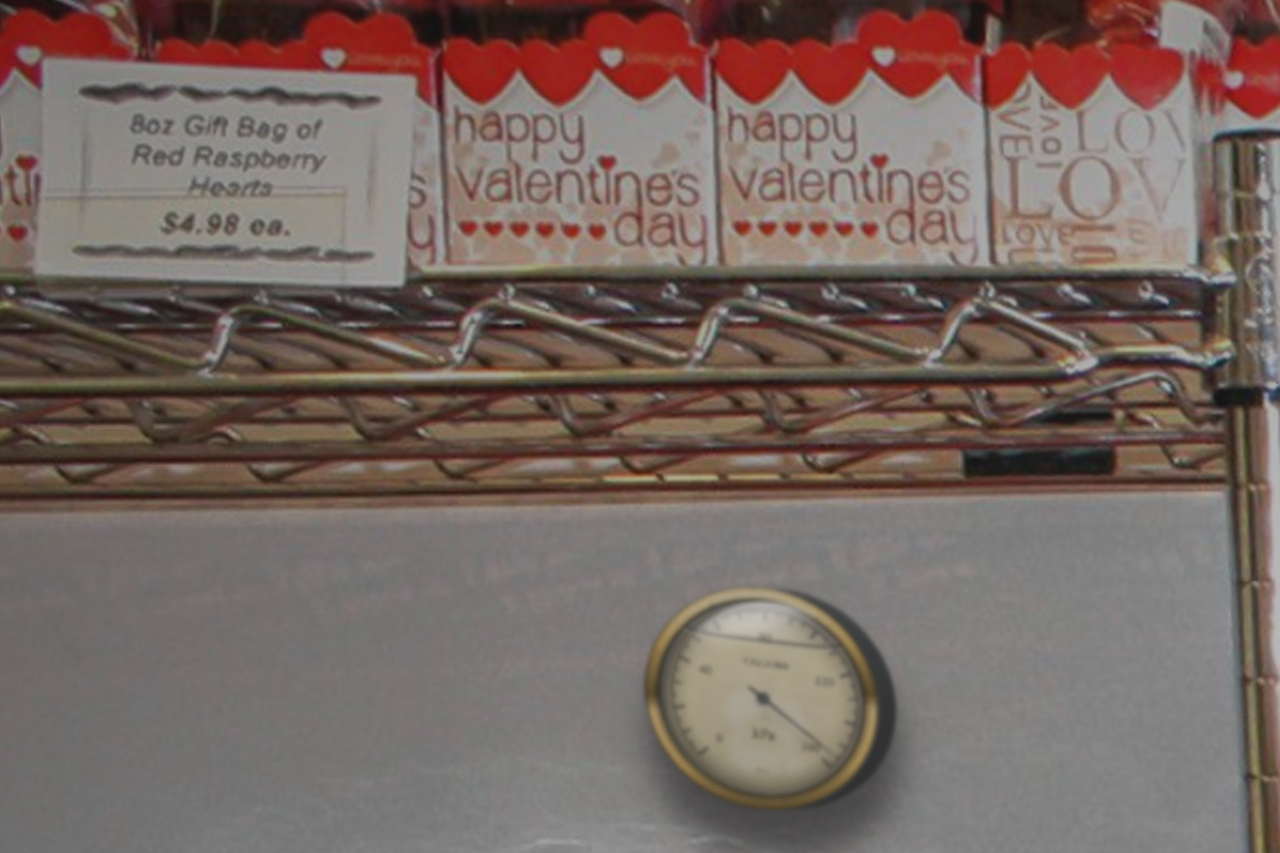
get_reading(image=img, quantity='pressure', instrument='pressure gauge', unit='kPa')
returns 155 kPa
